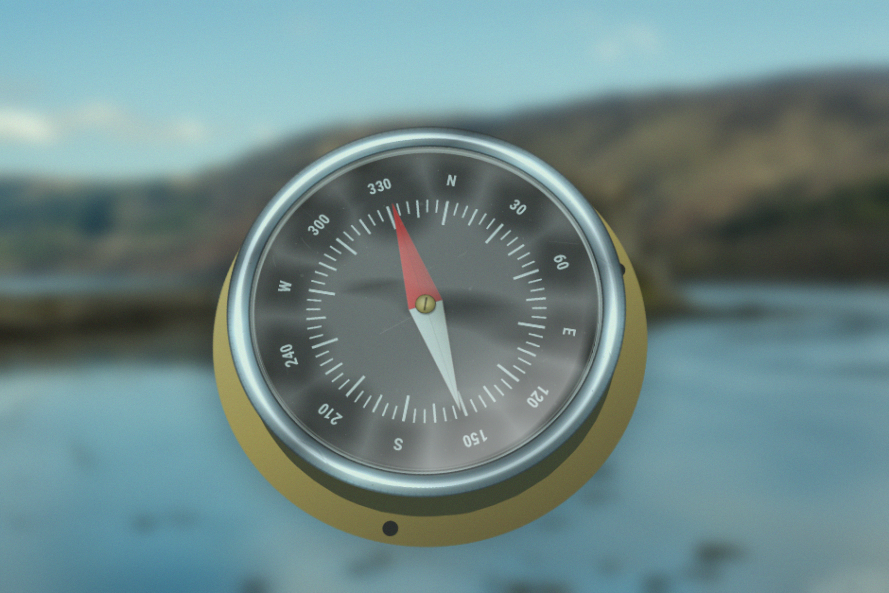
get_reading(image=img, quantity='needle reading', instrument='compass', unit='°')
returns 332.5 °
